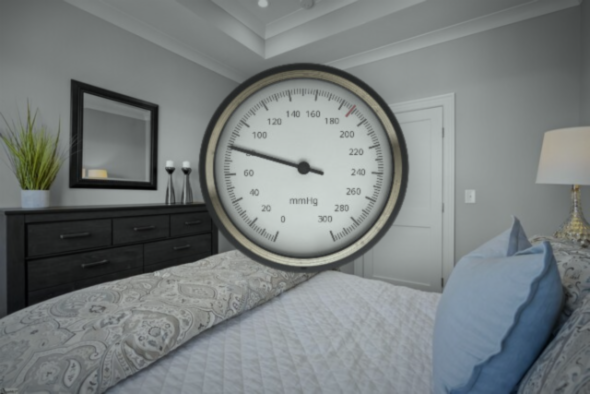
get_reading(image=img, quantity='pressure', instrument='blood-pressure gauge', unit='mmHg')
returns 80 mmHg
